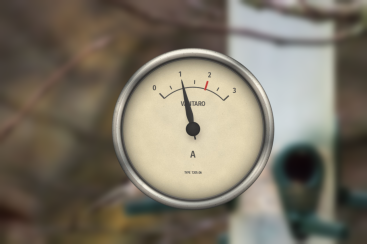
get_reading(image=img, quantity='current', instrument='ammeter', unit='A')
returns 1 A
